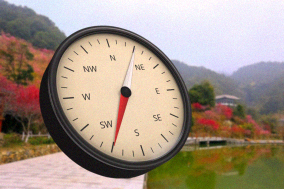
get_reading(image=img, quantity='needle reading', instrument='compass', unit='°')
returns 210 °
